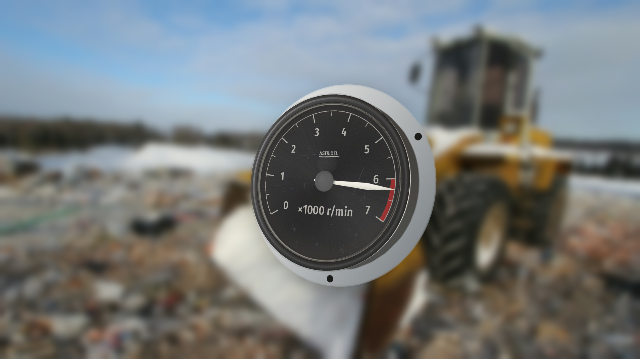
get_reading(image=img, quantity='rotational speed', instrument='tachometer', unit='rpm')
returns 6250 rpm
